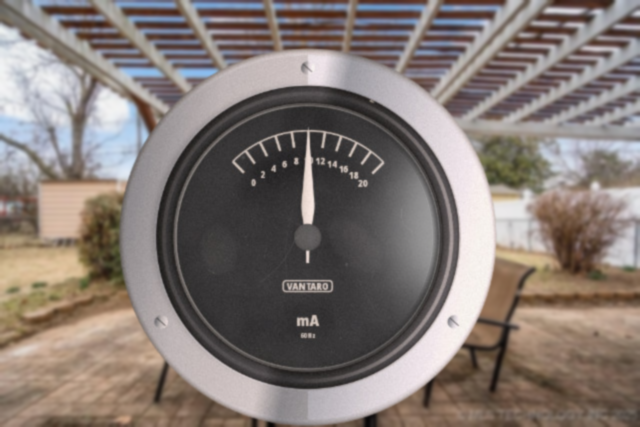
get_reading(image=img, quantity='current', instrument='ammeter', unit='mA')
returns 10 mA
